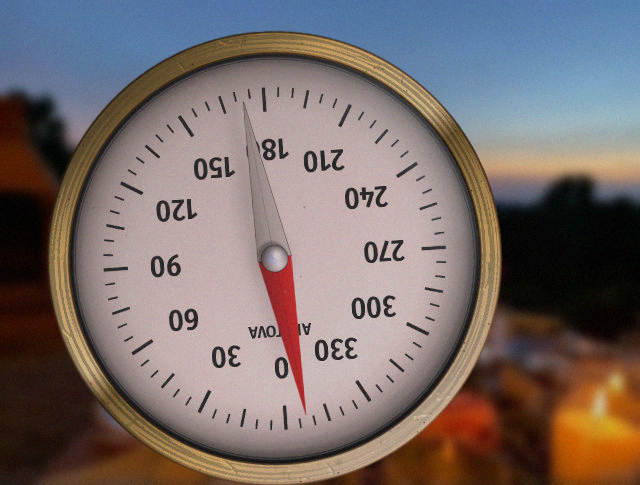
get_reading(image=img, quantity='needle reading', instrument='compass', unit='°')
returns 352.5 °
